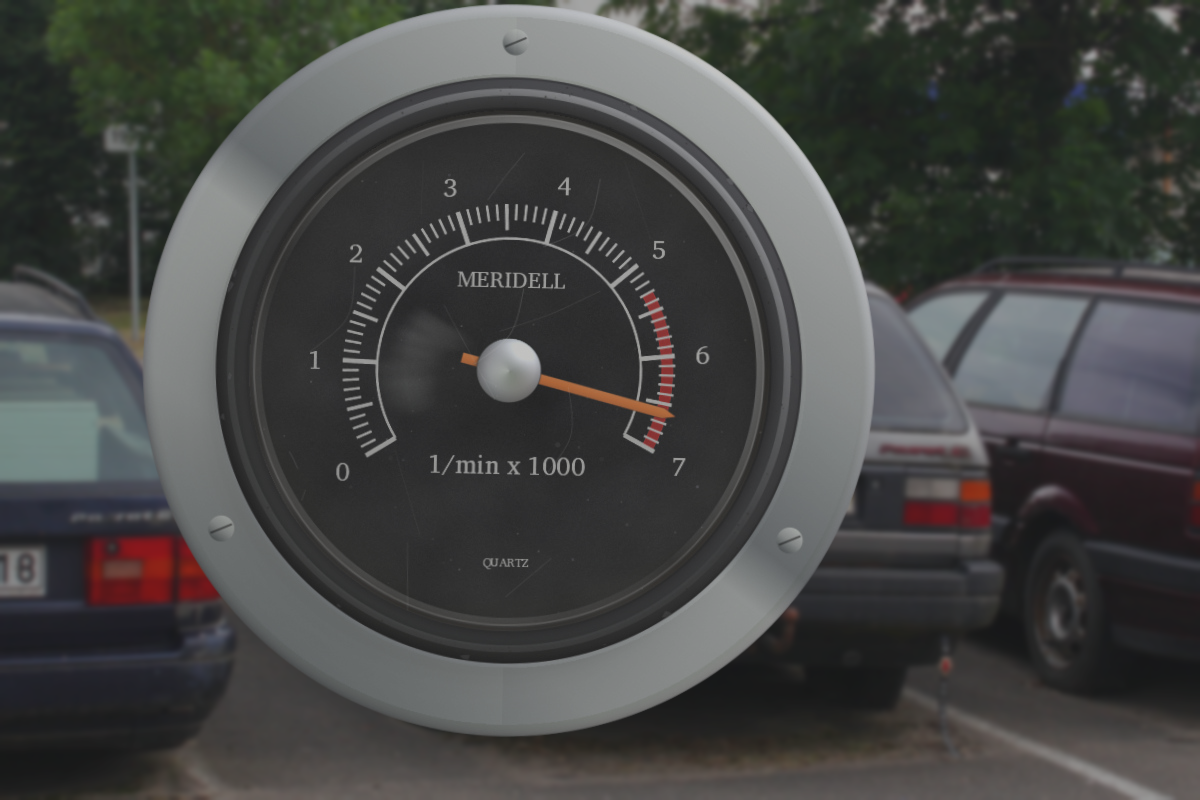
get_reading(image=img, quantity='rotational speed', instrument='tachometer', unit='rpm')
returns 6600 rpm
